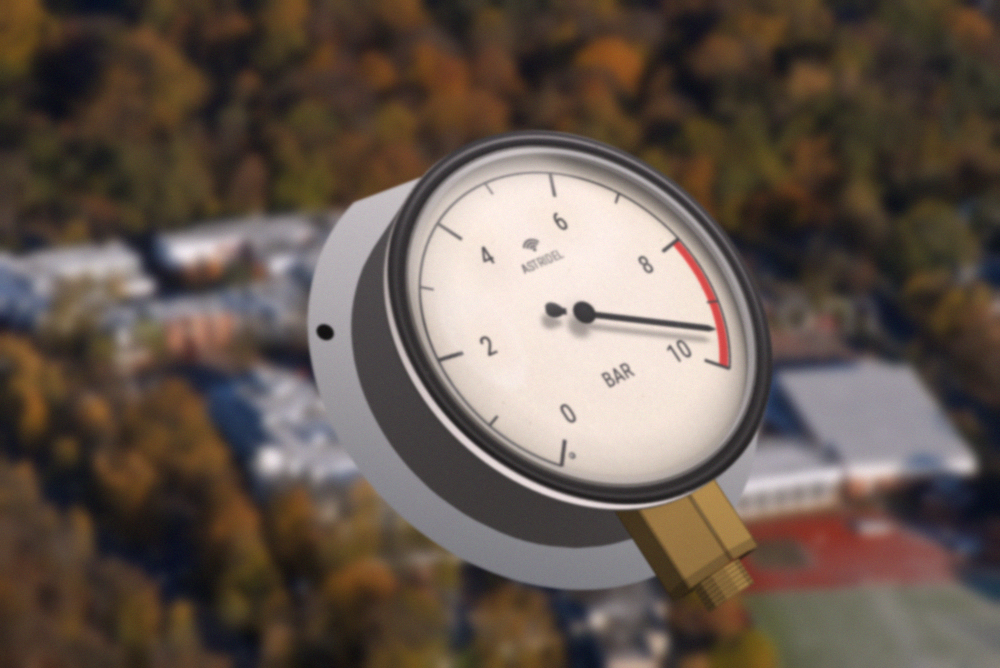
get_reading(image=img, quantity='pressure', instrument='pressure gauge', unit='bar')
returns 9.5 bar
